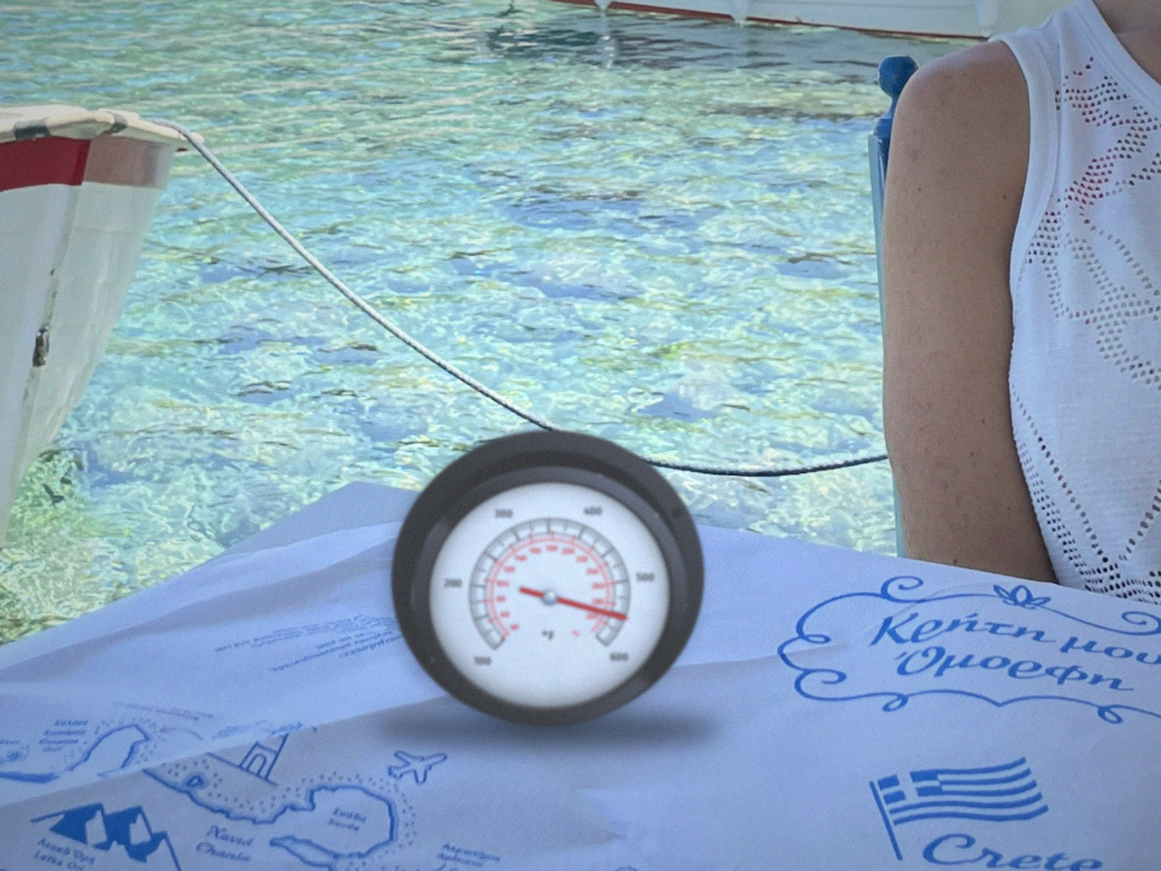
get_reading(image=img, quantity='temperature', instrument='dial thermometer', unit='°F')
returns 550 °F
